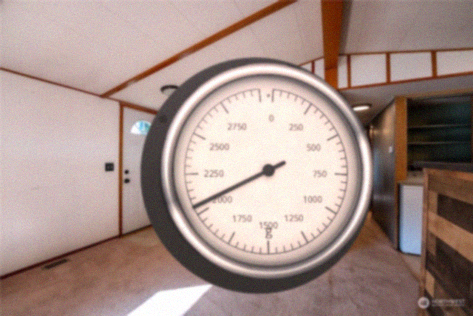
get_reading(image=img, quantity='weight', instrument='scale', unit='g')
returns 2050 g
